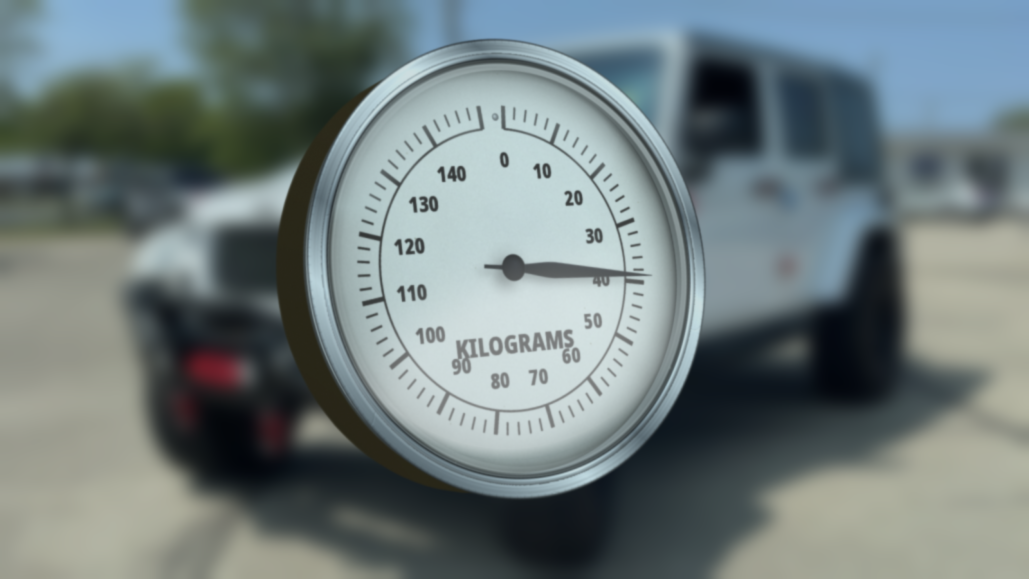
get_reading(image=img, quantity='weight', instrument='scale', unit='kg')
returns 39 kg
